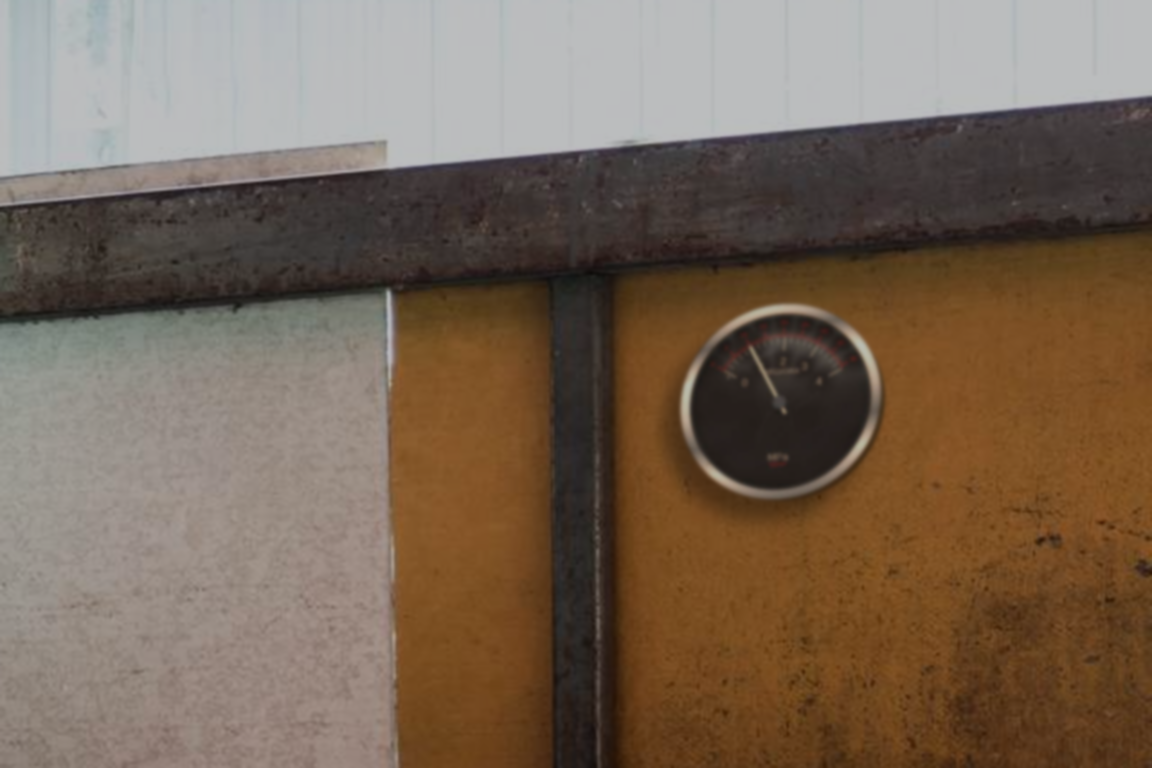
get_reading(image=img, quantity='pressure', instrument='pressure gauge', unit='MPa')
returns 1 MPa
